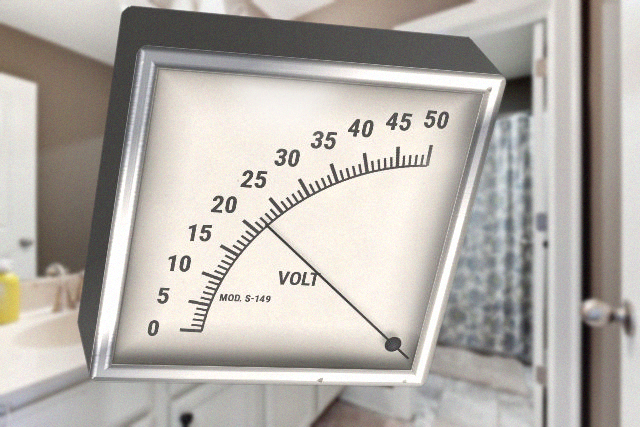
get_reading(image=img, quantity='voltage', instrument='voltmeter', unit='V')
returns 22 V
